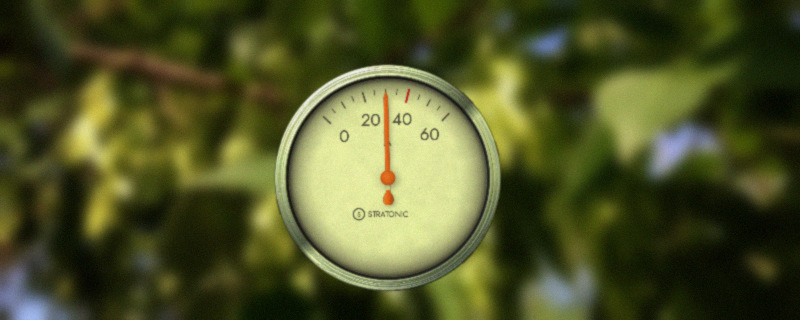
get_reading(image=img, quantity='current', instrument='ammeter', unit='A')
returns 30 A
